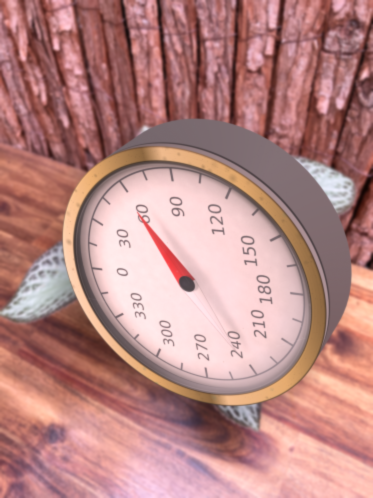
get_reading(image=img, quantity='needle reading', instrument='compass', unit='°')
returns 60 °
